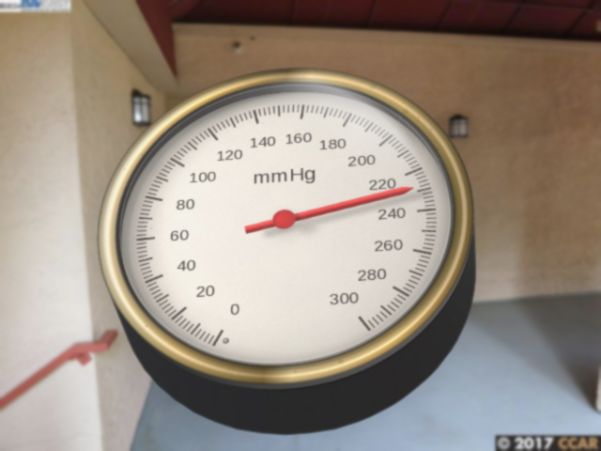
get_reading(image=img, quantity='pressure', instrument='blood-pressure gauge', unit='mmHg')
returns 230 mmHg
